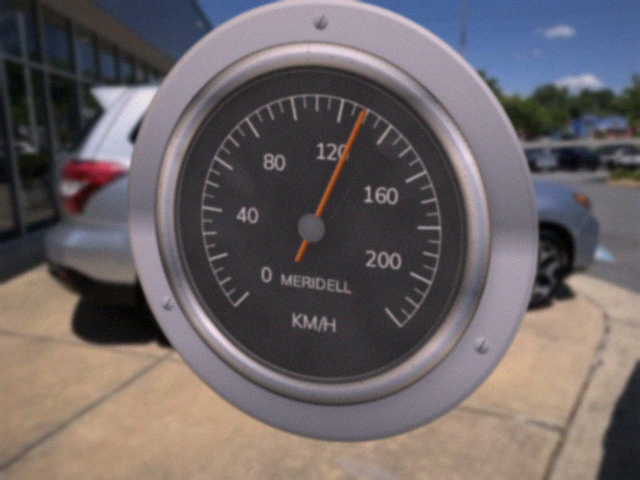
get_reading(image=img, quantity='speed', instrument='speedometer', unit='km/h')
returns 130 km/h
